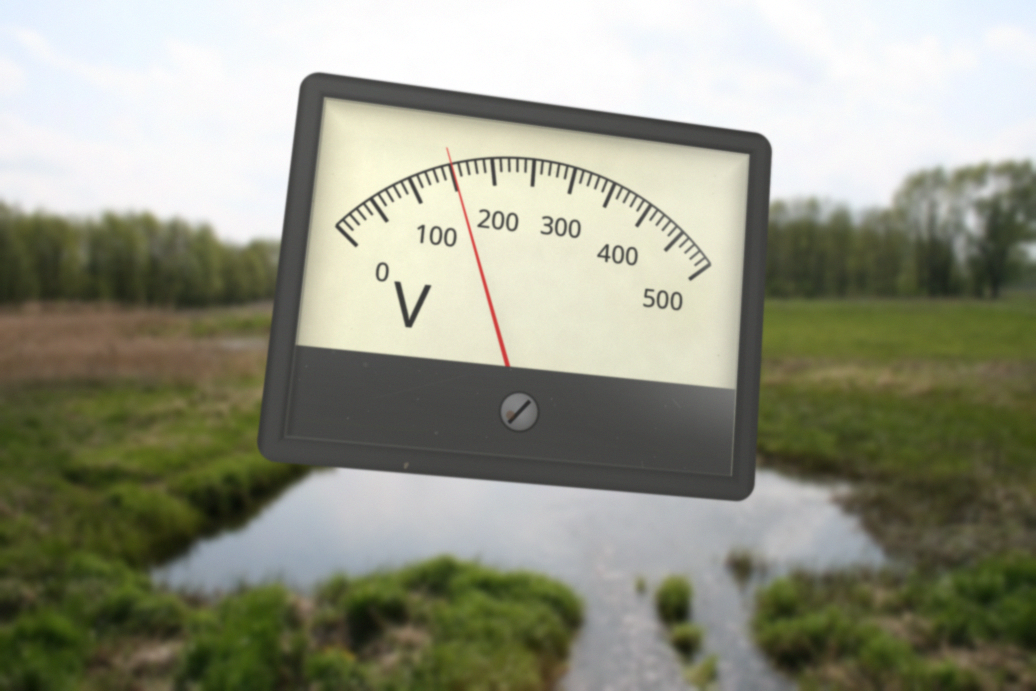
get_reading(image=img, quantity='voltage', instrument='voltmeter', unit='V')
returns 150 V
